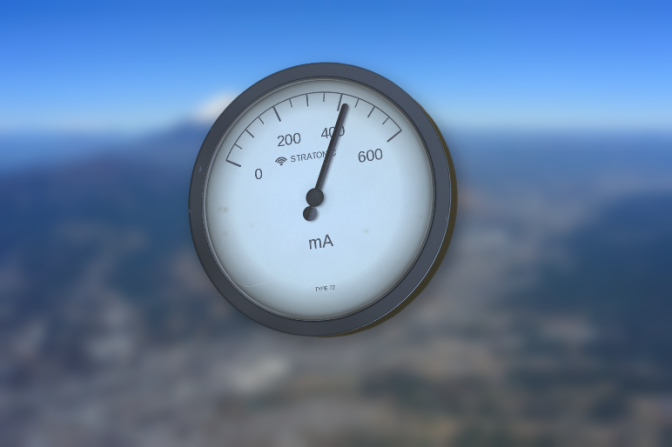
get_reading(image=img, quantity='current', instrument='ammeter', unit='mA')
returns 425 mA
